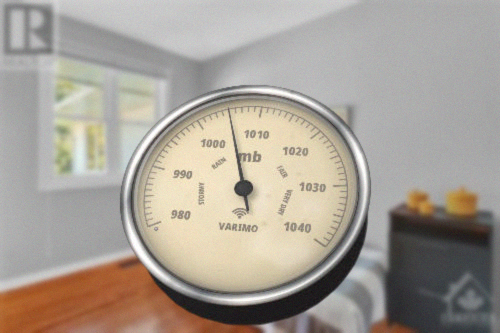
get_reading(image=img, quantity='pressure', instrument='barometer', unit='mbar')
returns 1005 mbar
